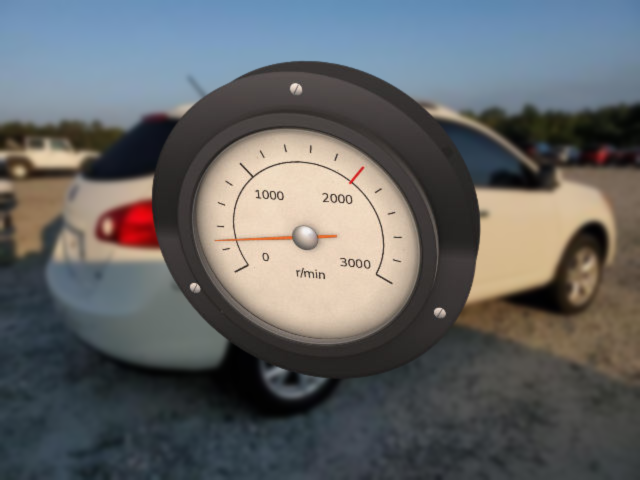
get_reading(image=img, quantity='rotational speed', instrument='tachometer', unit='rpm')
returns 300 rpm
